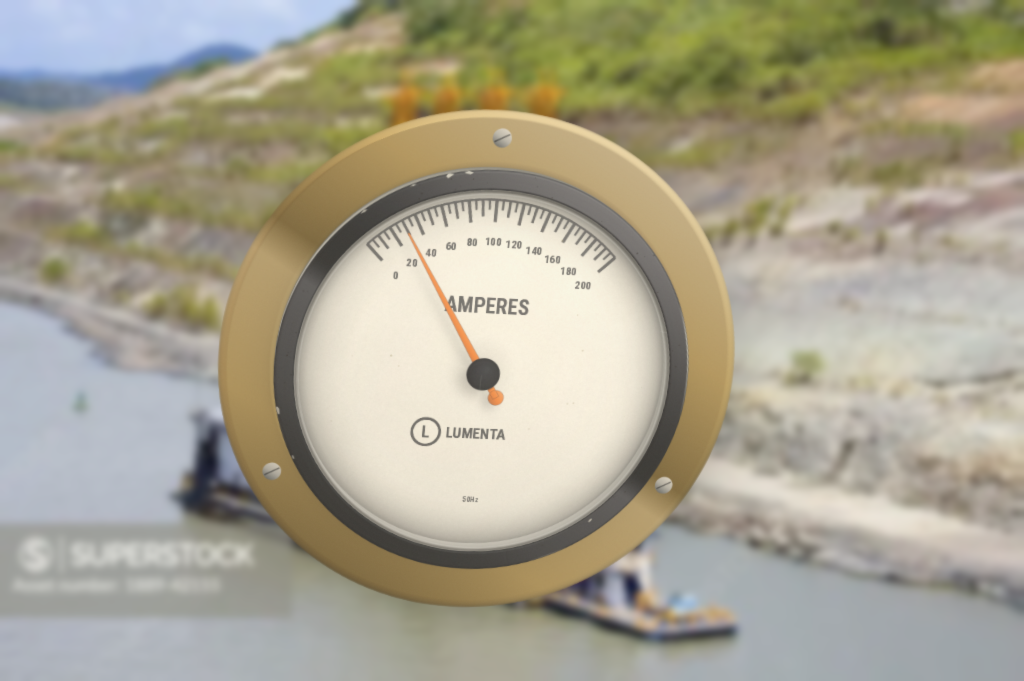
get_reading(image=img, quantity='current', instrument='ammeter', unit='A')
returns 30 A
